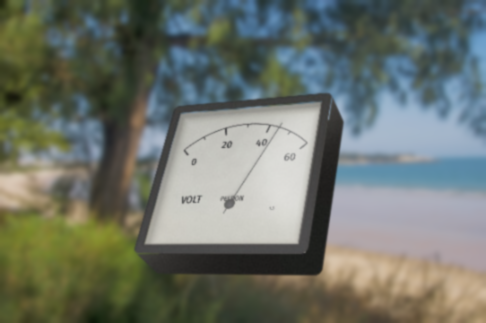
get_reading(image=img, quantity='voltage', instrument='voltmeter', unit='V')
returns 45 V
